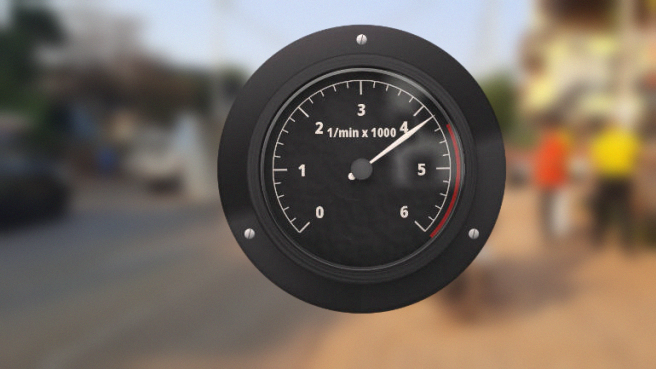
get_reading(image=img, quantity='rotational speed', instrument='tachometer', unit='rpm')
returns 4200 rpm
